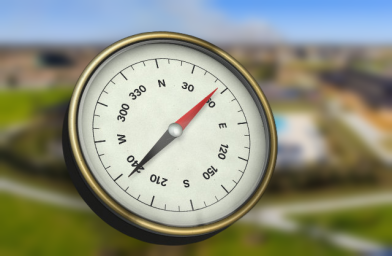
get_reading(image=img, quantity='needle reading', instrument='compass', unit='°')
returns 55 °
